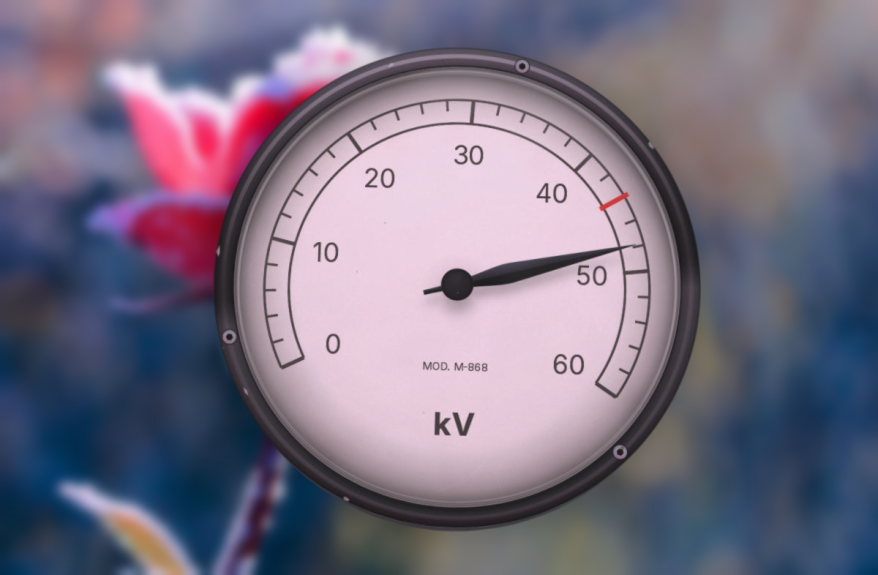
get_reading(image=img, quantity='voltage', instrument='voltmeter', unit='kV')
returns 48 kV
